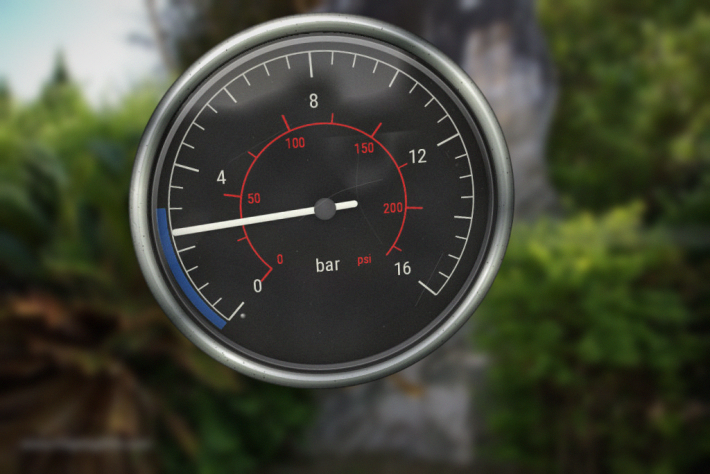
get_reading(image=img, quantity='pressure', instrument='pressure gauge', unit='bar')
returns 2.5 bar
